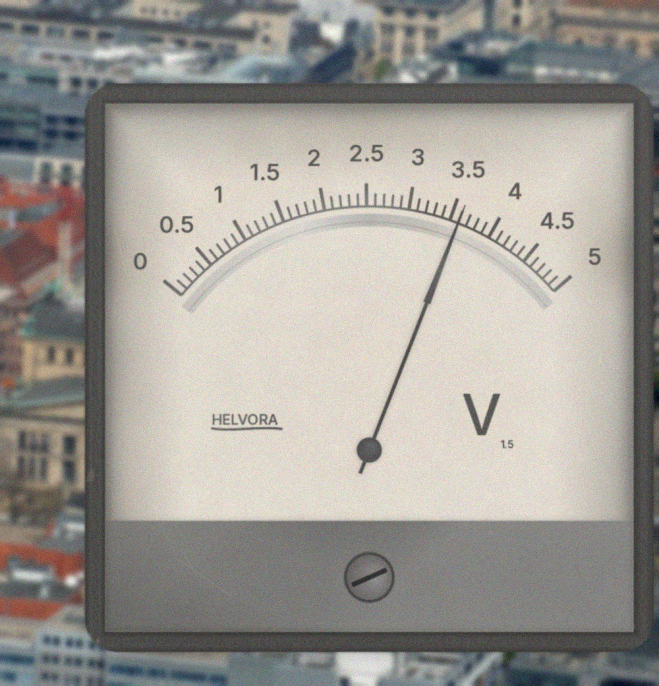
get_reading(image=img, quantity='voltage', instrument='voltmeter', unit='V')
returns 3.6 V
